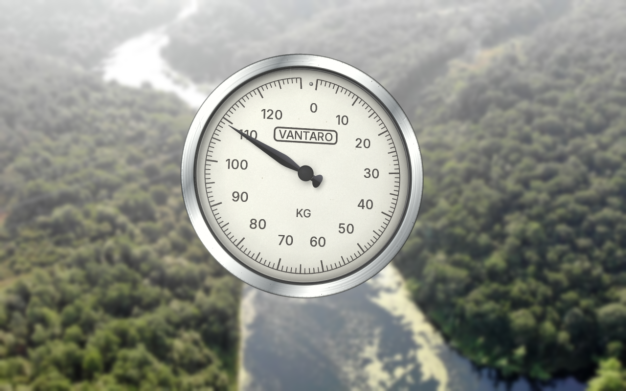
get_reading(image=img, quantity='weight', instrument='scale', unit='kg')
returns 109 kg
